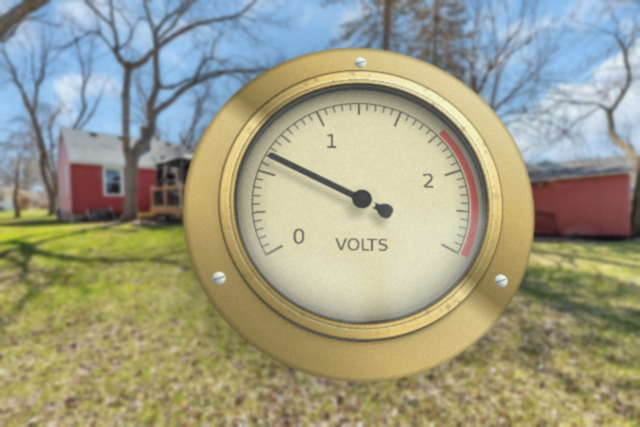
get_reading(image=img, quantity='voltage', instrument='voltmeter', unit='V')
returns 0.6 V
